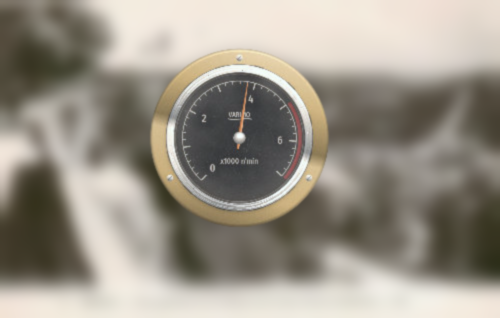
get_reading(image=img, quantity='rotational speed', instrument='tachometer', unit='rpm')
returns 3800 rpm
